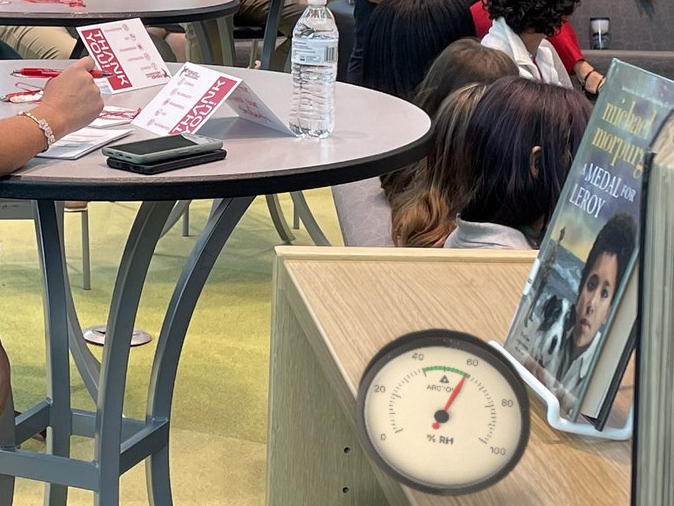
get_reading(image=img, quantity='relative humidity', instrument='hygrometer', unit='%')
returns 60 %
